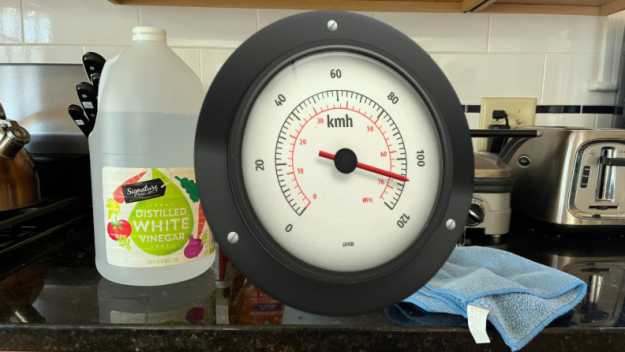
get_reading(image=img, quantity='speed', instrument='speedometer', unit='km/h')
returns 108 km/h
